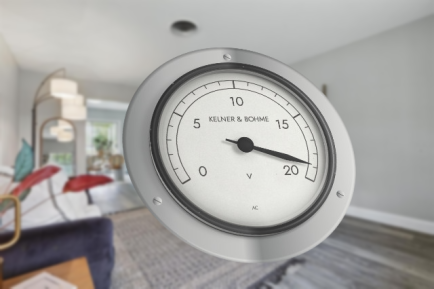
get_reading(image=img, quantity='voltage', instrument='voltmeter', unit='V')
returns 19 V
